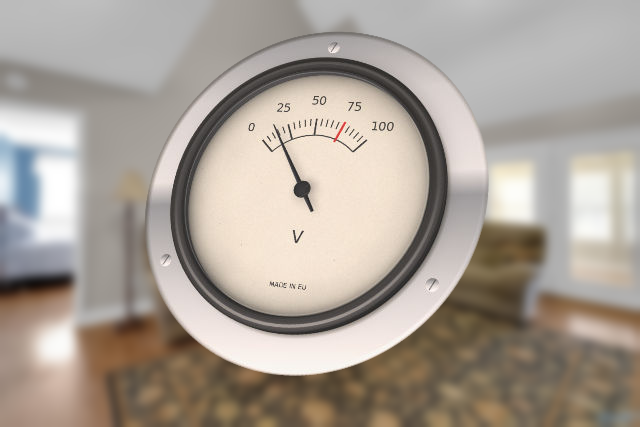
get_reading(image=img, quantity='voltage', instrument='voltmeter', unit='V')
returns 15 V
